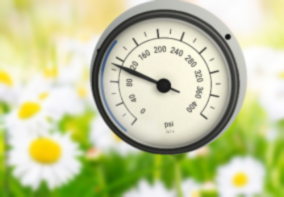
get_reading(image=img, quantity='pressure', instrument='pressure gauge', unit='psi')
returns 110 psi
